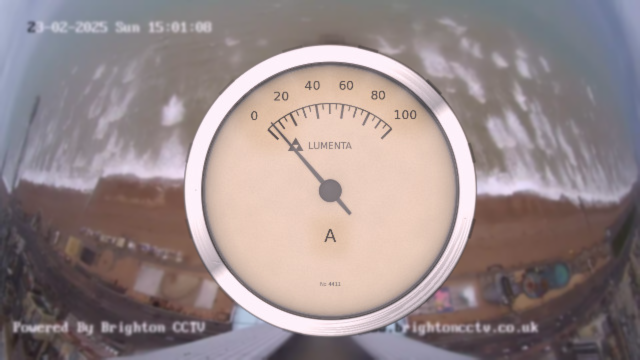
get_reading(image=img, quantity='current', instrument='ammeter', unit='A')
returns 5 A
